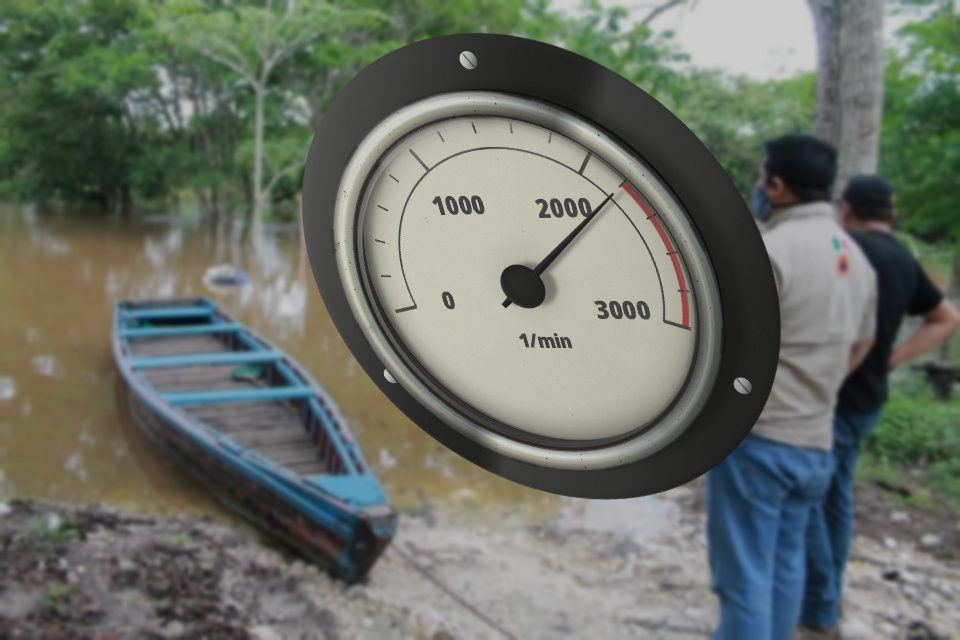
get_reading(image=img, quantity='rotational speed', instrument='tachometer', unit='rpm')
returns 2200 rpm
